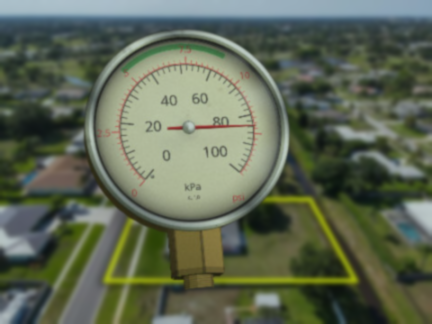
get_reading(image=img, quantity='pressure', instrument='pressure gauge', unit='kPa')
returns 84 kPa
